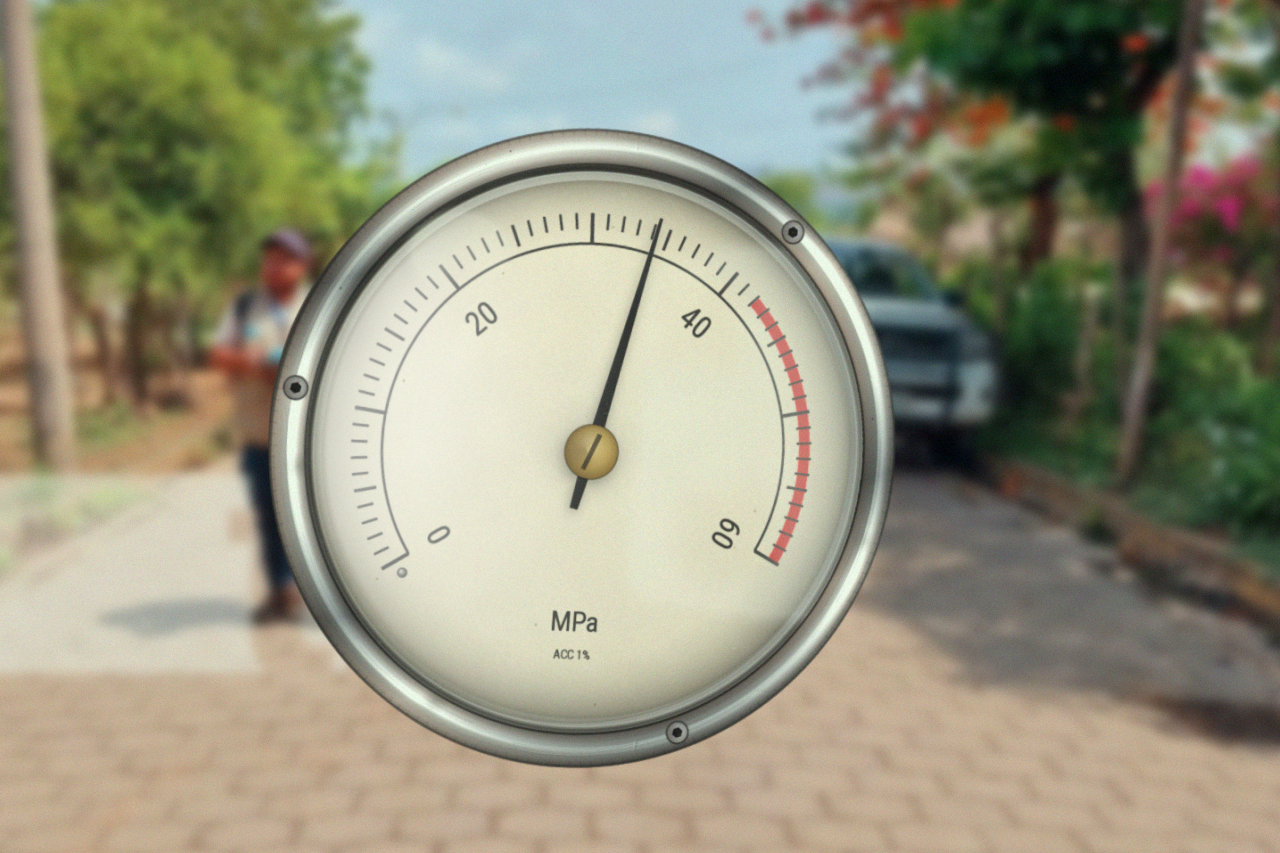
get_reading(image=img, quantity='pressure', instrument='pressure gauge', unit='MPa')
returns 34 MPa
